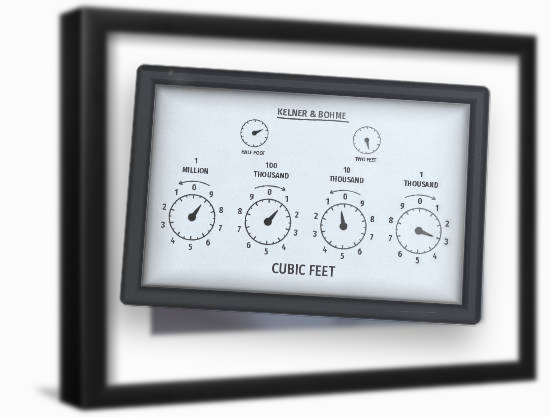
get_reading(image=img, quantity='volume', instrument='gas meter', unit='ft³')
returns 910300 ft³
